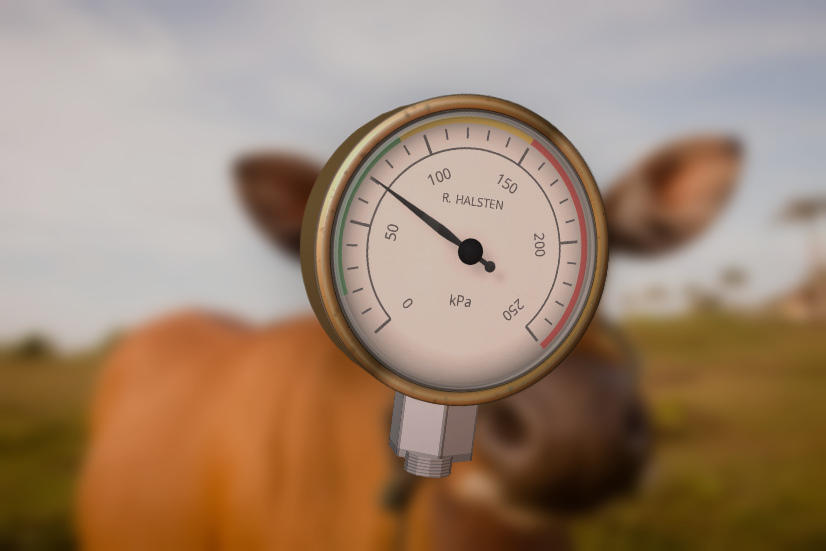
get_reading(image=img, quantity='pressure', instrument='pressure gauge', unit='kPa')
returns 70 kPa
